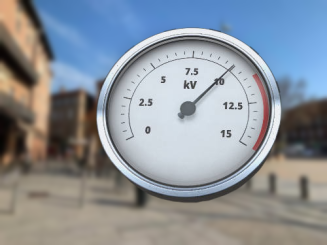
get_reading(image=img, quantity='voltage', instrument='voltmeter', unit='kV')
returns 10 kV
